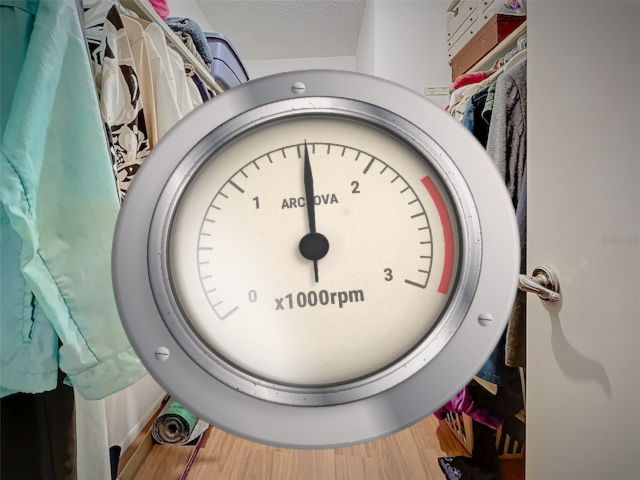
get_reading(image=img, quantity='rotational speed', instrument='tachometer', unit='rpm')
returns 1550 rpm
